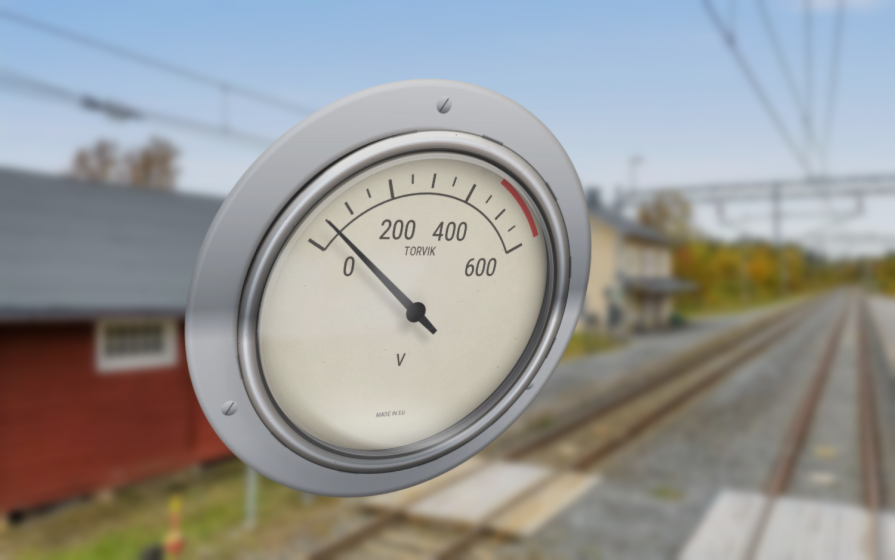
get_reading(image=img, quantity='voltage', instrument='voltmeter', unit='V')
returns 50 V
